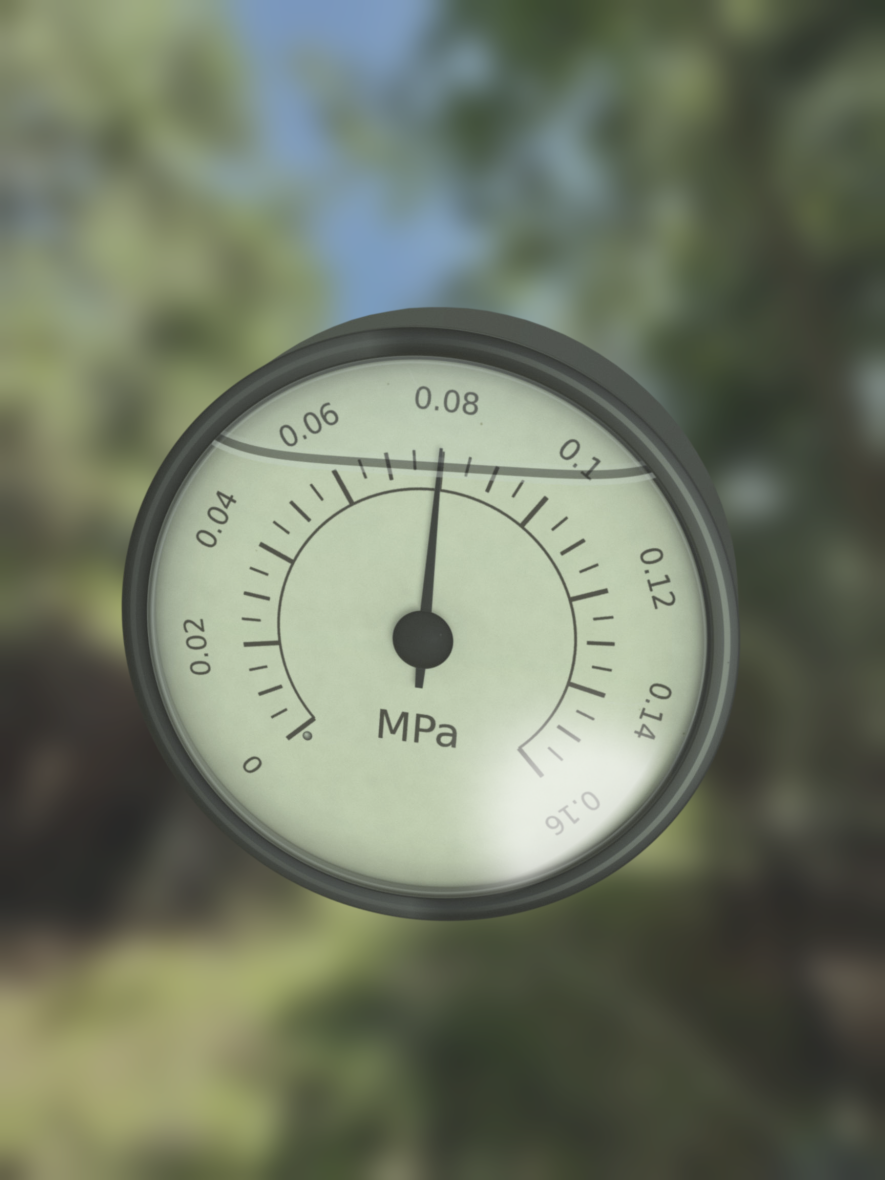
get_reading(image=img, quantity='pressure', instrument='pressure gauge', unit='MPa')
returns 0.08 MPa
